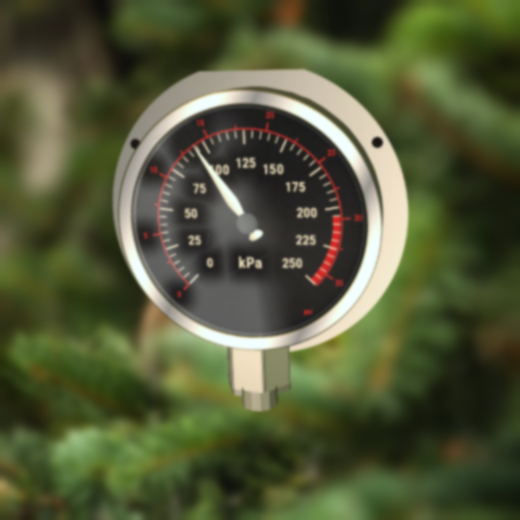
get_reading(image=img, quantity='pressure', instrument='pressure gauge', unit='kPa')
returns 95 kPa
